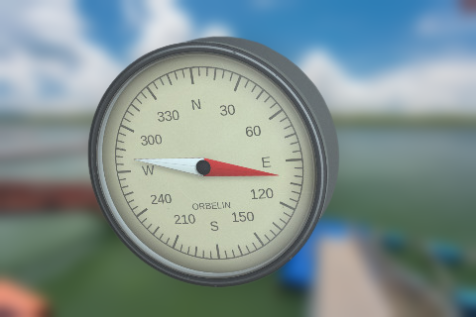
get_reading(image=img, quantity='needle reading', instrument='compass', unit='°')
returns 100 °
